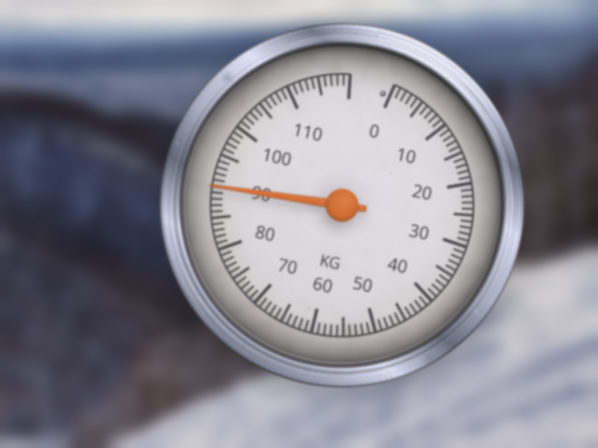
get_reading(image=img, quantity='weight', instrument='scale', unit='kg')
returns 90 kg
